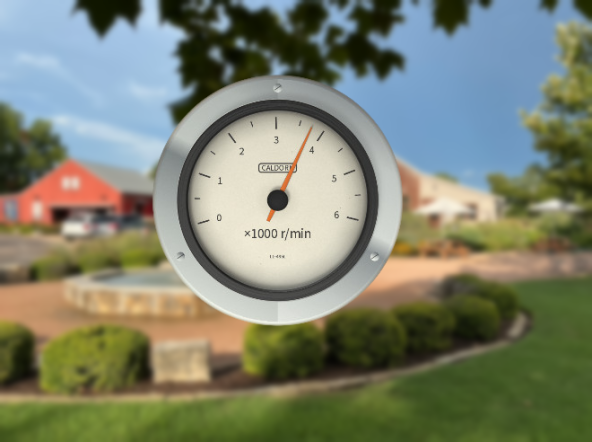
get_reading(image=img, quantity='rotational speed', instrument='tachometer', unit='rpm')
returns 3750 rpm
